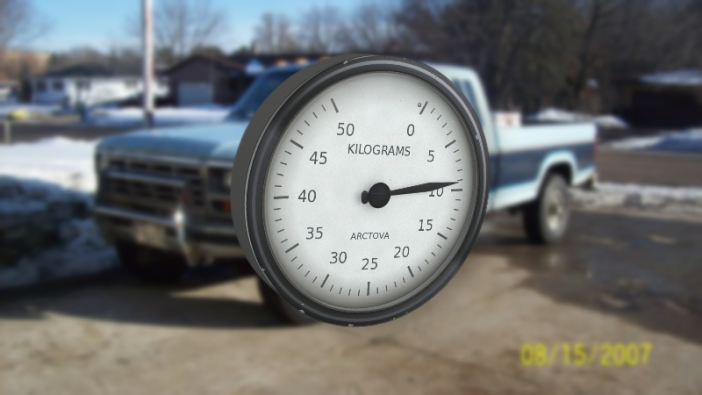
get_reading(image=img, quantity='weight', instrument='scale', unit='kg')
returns 9 kg
